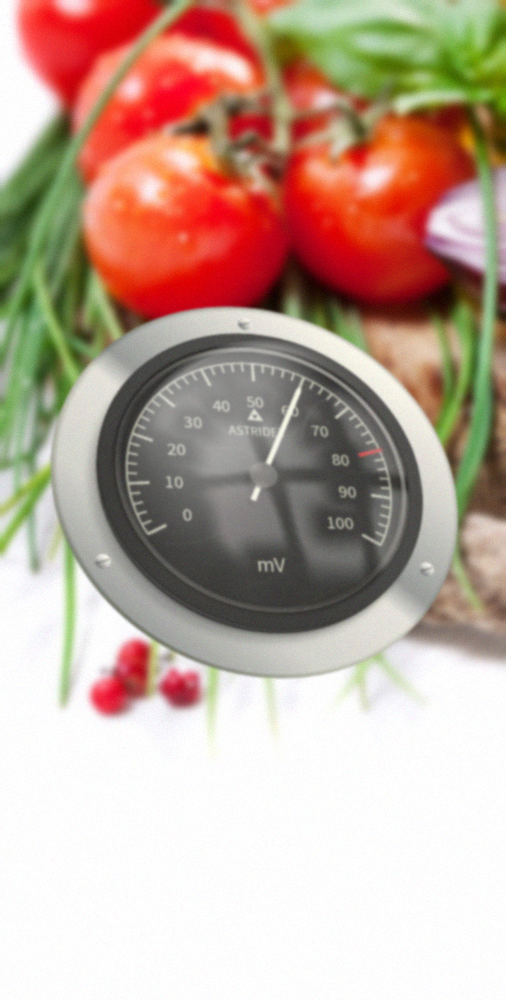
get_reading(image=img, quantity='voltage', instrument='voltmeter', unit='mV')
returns 60 mV
